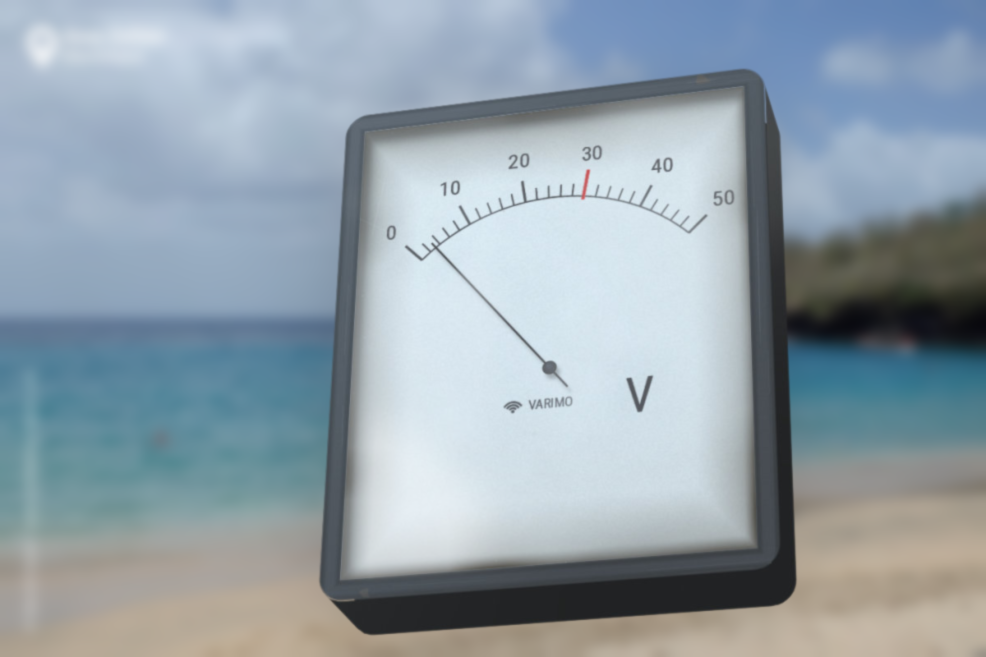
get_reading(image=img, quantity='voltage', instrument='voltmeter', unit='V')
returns 3 V
